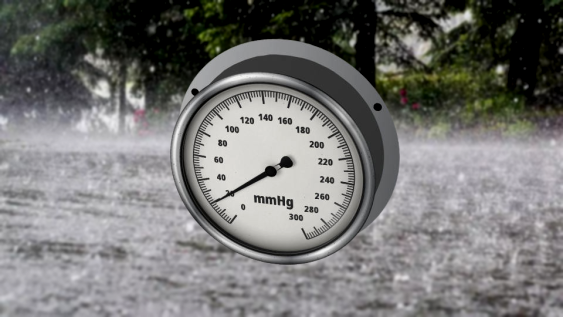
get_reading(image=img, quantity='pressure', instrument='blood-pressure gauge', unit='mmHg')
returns 20 mmHg
